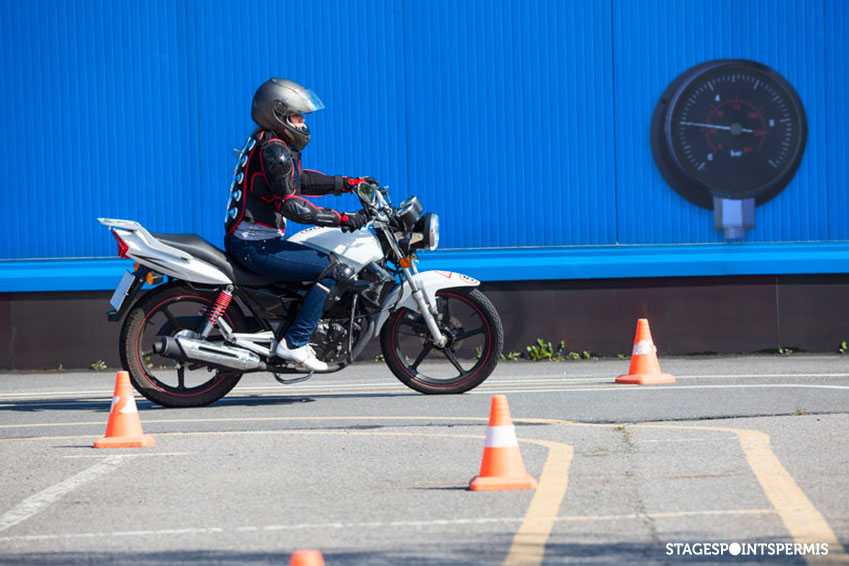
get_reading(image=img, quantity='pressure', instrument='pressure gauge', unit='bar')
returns 2 bar
